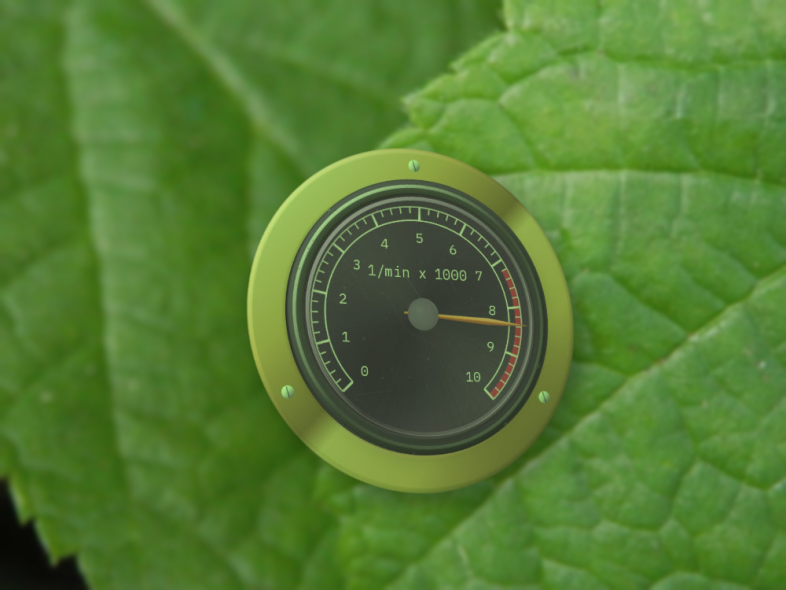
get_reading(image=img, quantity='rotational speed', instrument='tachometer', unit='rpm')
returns 8400 rpm
